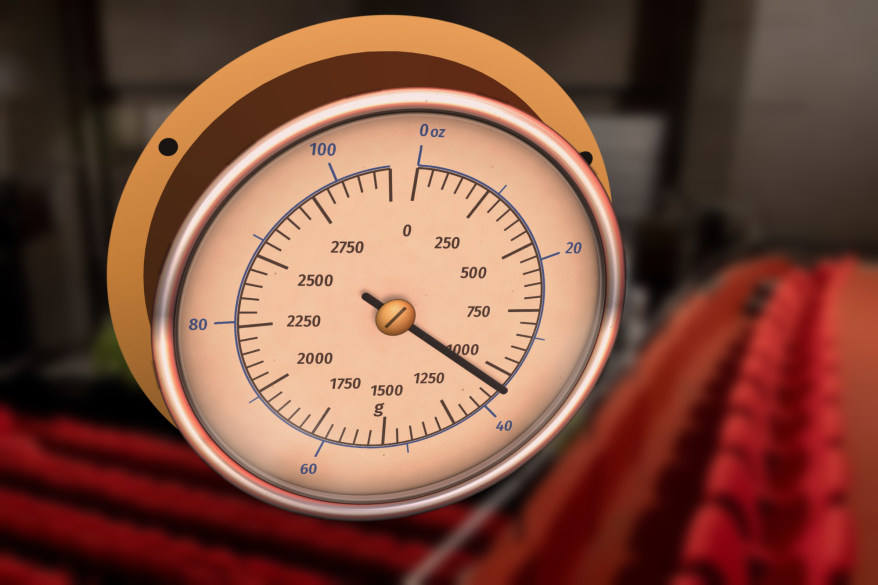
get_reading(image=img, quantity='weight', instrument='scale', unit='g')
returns 1050 g
